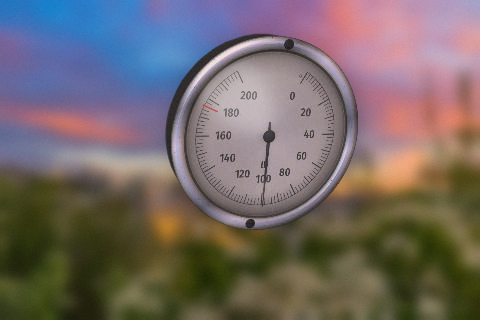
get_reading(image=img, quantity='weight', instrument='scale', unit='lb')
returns 100 lb
